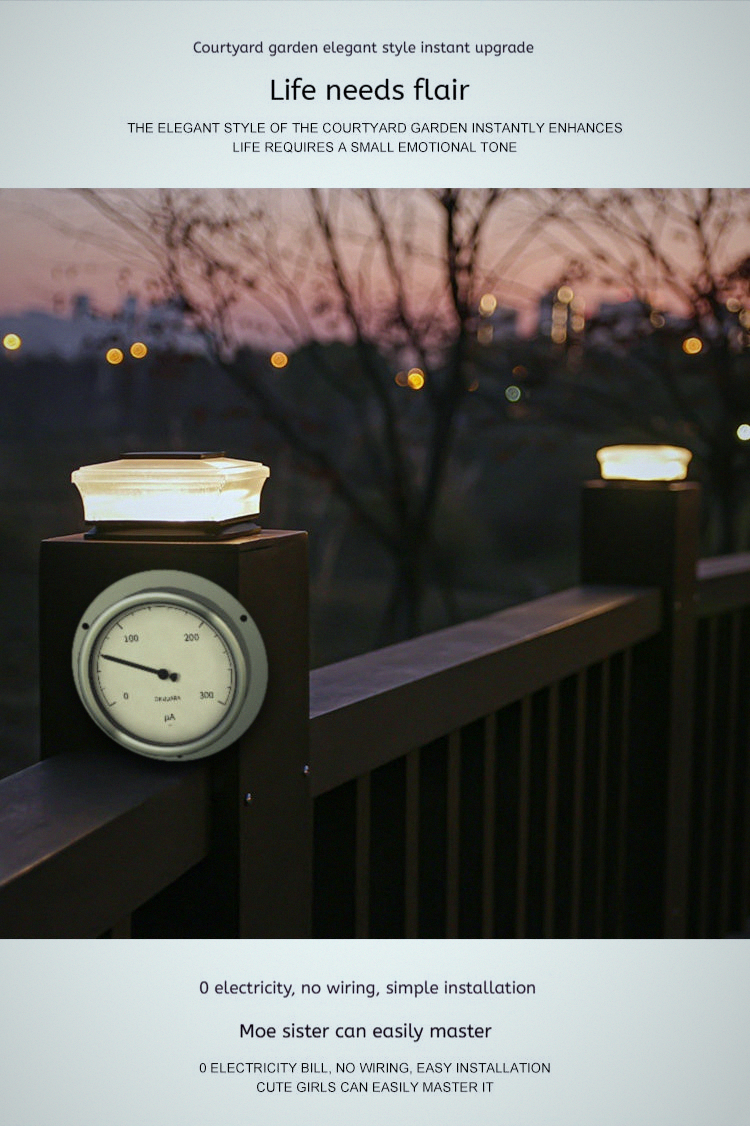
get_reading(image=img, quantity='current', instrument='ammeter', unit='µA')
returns 60 µA
